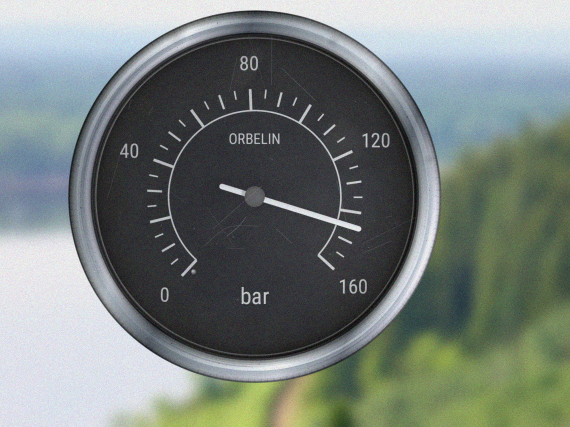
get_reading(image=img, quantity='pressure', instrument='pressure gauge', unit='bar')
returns 145 bar
